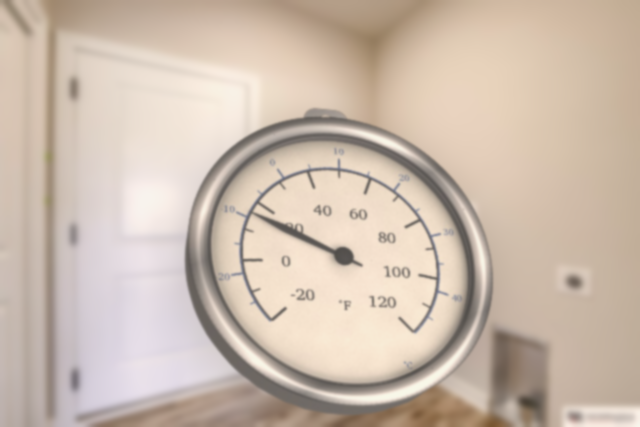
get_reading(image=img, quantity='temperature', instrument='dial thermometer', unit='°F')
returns 15 °F
